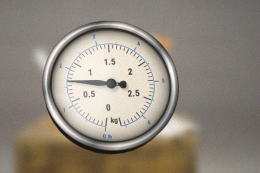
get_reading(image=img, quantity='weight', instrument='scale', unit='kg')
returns 0.75 kg
